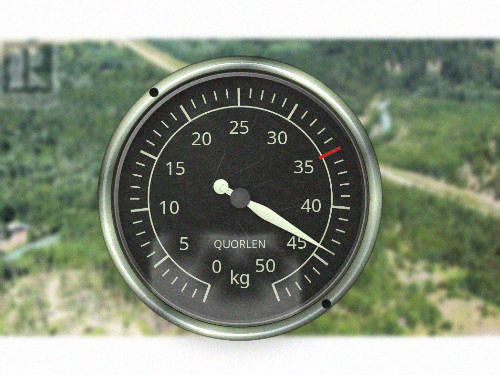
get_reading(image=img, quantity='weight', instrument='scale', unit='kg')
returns 44 kg
